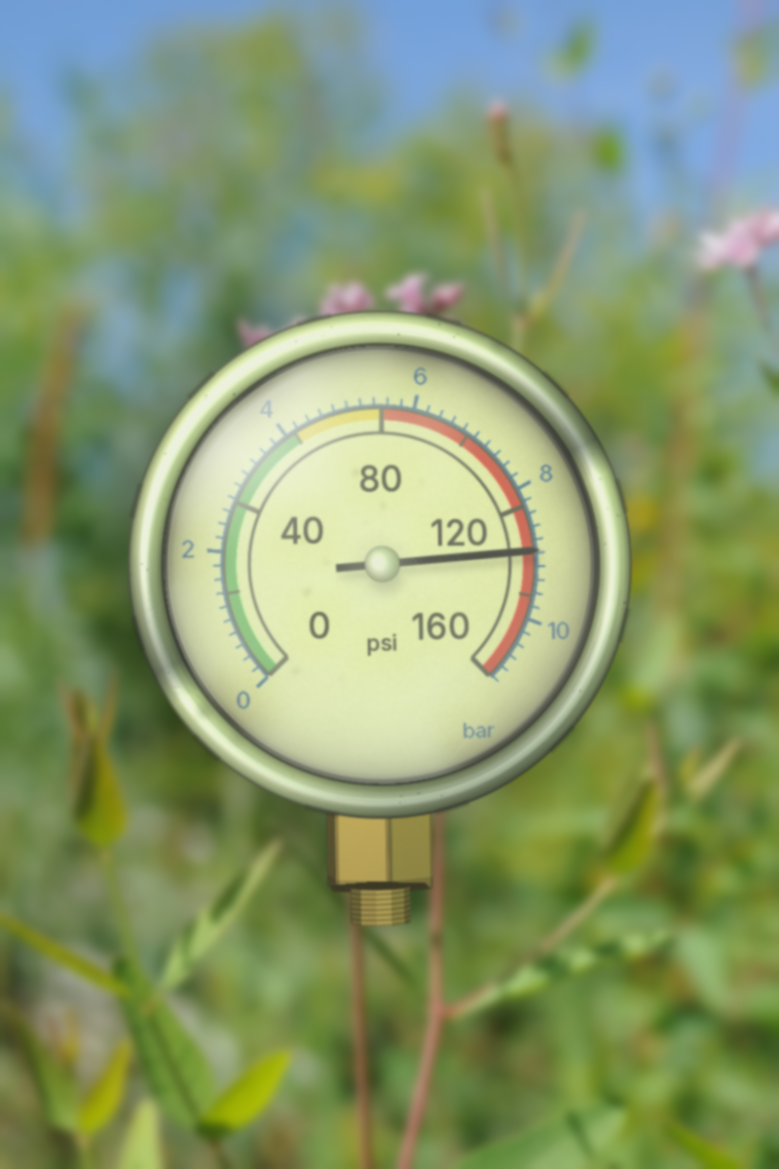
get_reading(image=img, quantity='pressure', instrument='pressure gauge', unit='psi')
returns 130 psi
